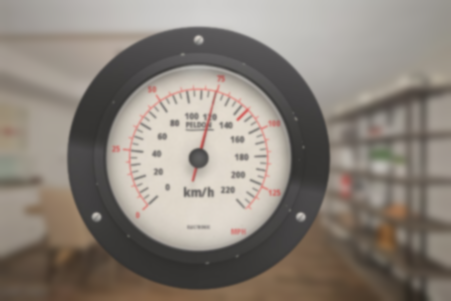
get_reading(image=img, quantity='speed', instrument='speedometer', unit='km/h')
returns 120 km/h
